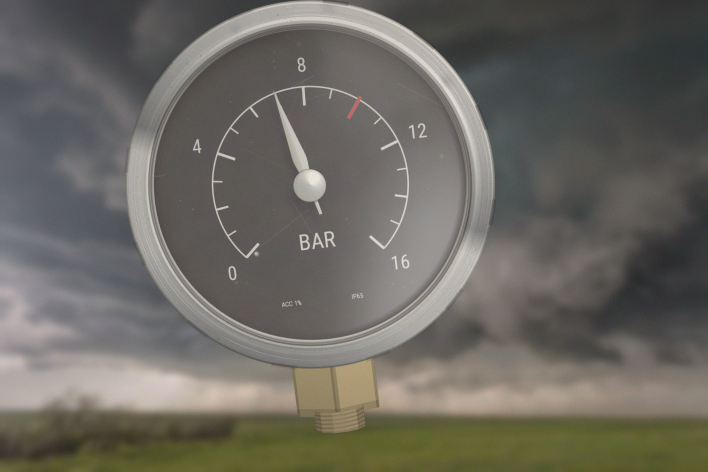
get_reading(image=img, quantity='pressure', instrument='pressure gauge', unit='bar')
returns 7 bar
